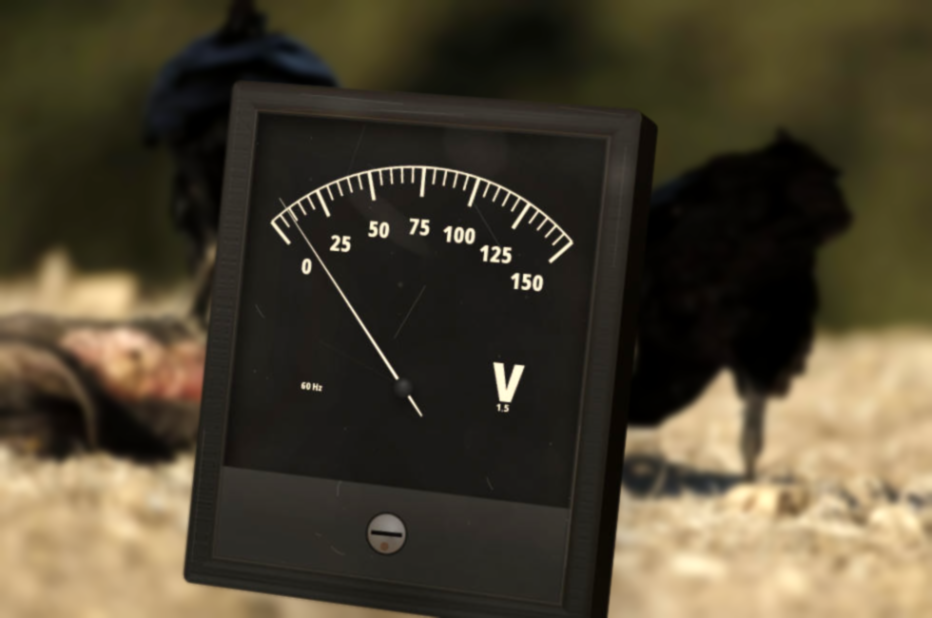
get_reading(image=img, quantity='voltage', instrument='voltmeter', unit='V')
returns 10 V
